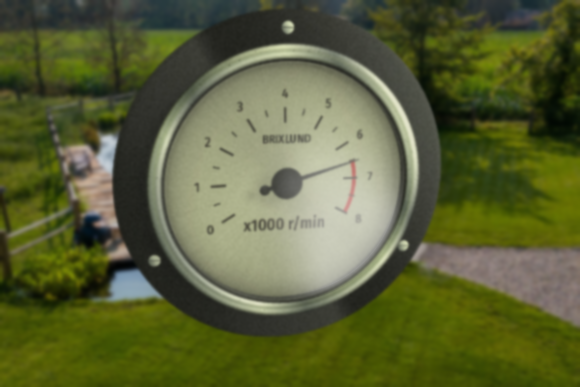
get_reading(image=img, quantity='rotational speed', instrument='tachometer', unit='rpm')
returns 6500 rpm
